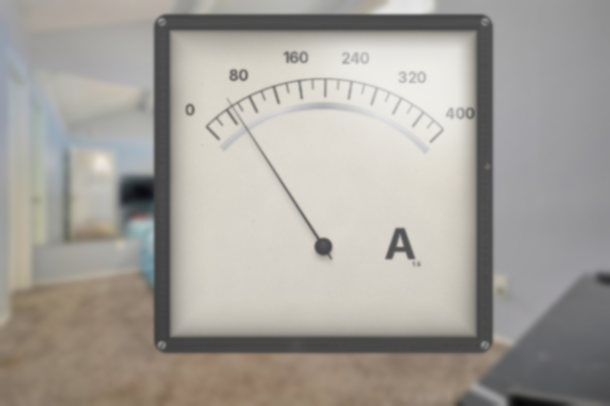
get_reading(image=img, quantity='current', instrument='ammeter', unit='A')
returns 50 A
